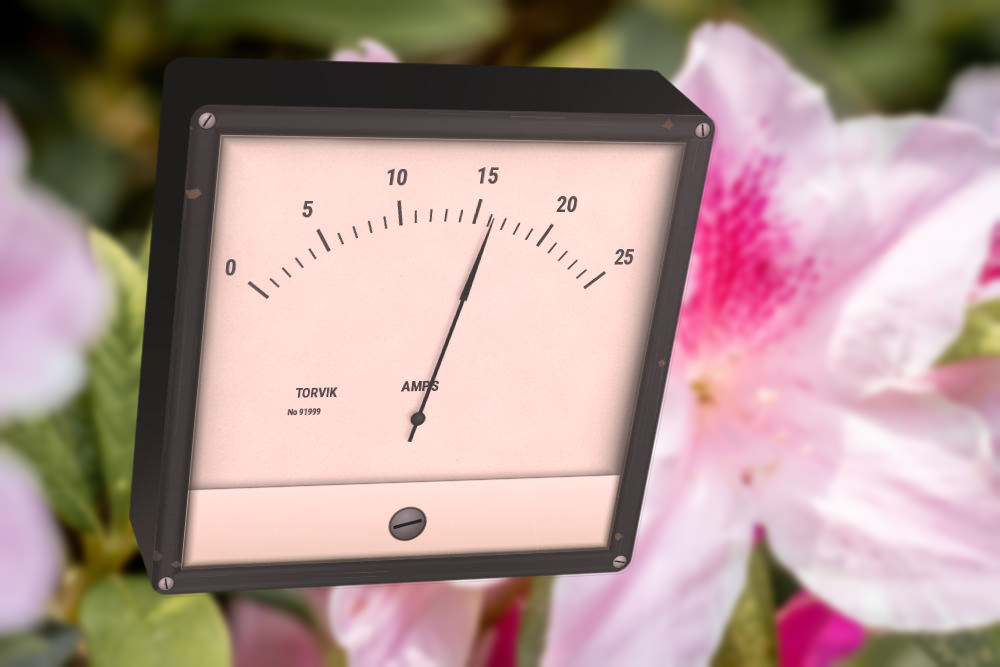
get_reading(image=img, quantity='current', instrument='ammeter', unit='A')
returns 16 A
